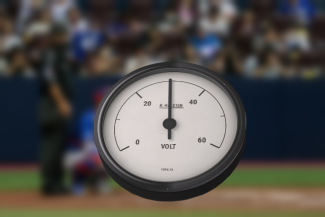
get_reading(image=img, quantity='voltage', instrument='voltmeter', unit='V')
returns 30 V
